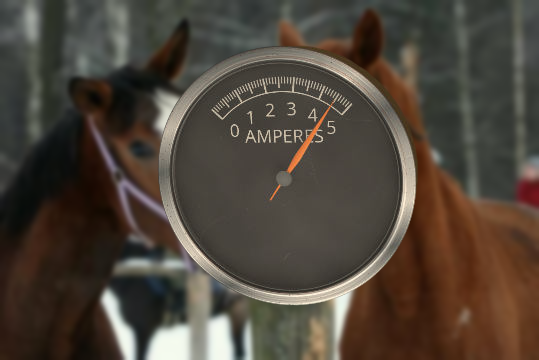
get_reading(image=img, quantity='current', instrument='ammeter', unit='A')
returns 4.5 A
